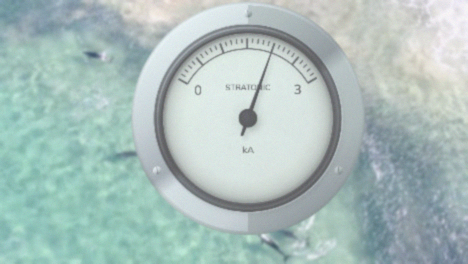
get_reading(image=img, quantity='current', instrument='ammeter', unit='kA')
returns 2 kA
